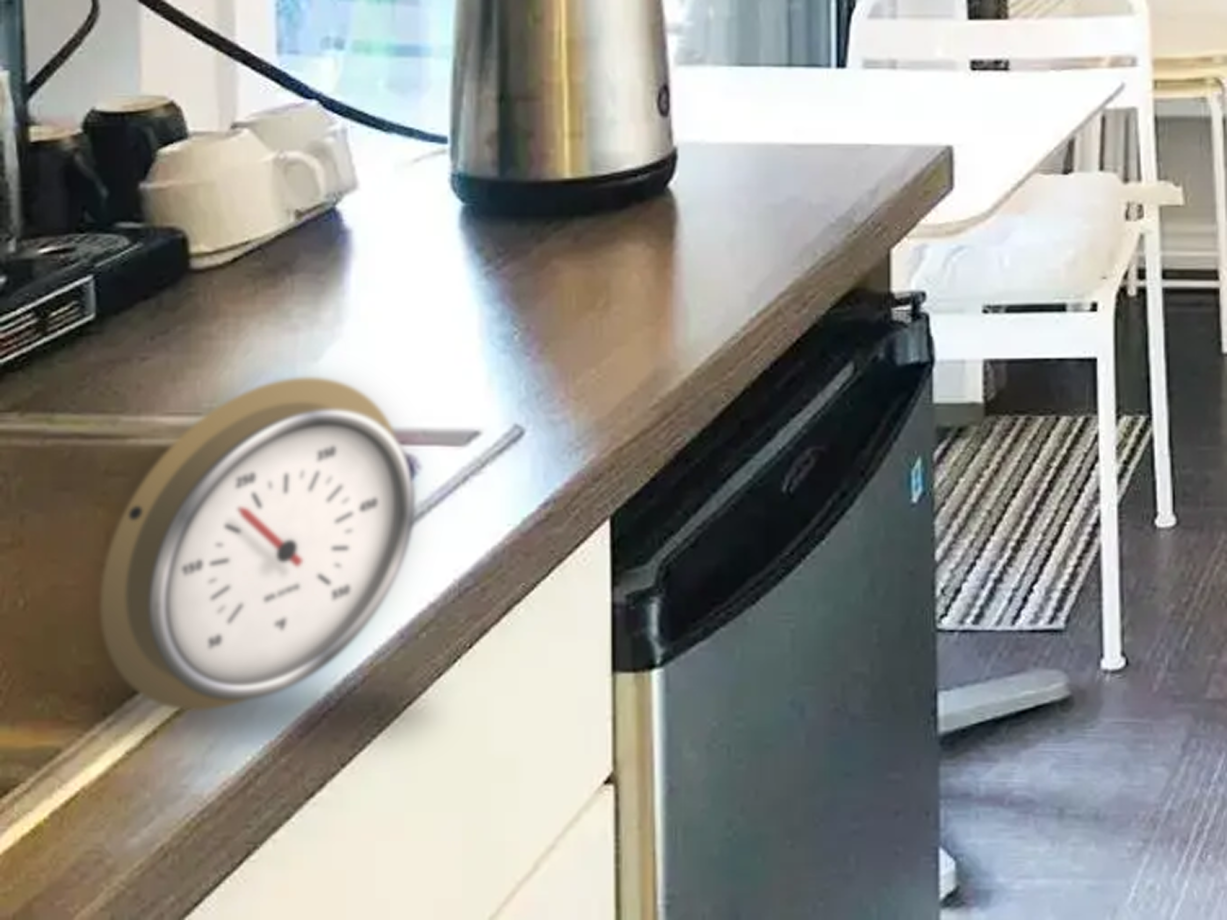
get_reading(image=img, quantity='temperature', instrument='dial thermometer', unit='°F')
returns 225 °F
